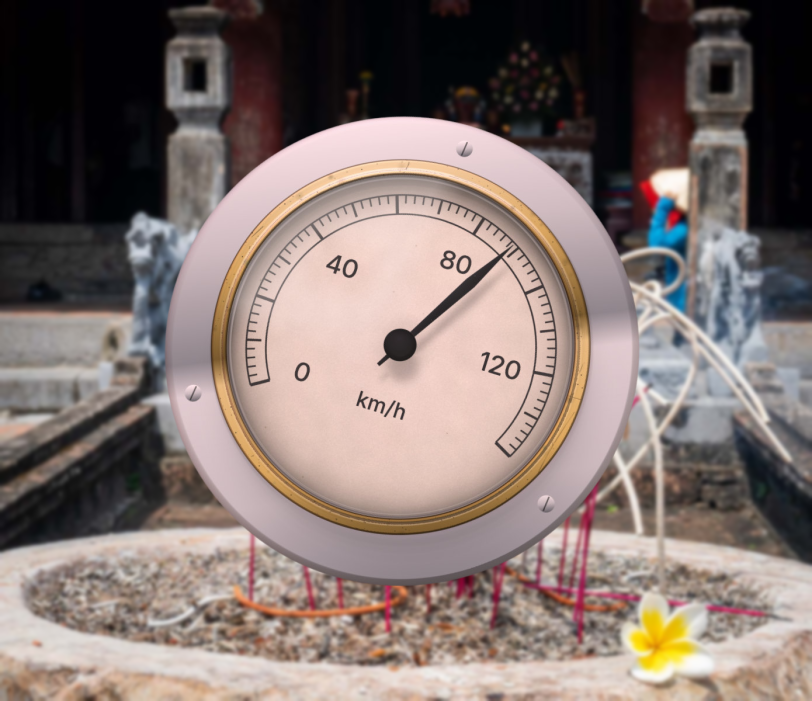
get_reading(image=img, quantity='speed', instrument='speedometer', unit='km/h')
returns 89 km/h
